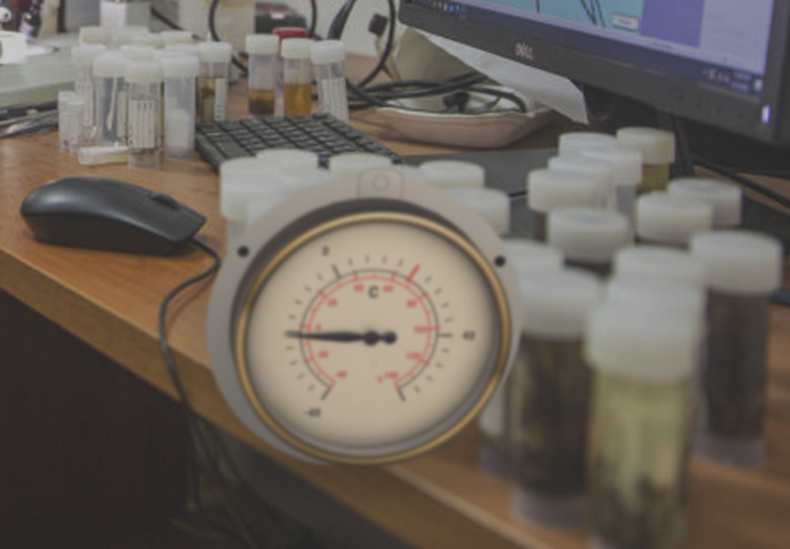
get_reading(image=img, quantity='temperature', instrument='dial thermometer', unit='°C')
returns -20 °C
